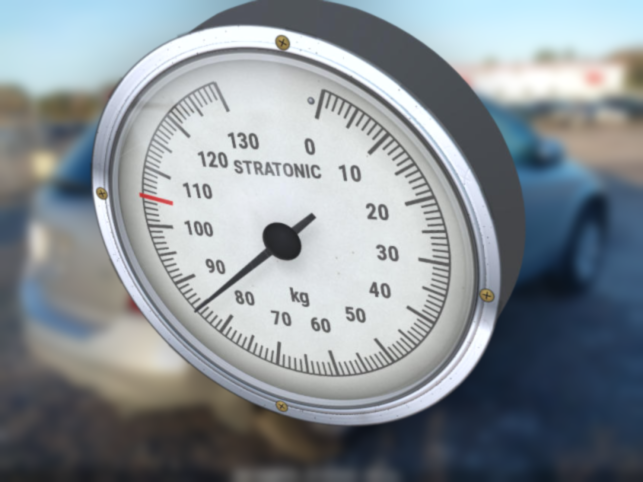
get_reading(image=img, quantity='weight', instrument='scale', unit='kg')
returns 85 kg
